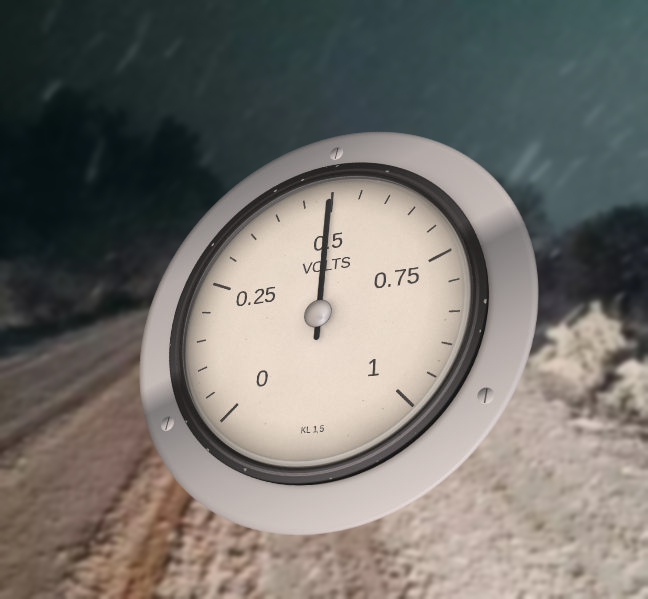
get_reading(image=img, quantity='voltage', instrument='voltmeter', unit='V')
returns 0.5 V
